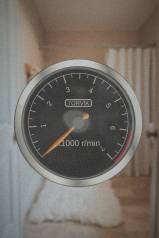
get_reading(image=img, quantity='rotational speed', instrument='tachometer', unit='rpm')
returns 0 rpm
